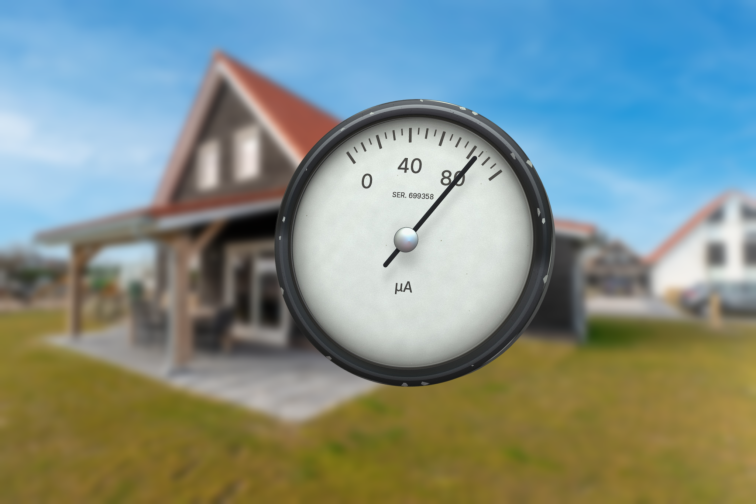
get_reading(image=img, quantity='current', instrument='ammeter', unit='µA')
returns 85 µA
